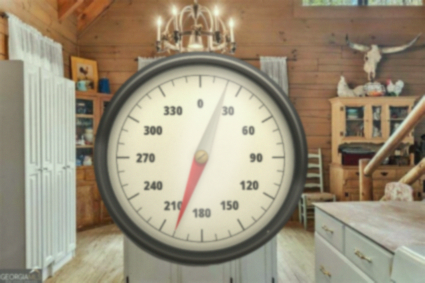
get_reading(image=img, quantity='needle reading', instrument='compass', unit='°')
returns 200 °
